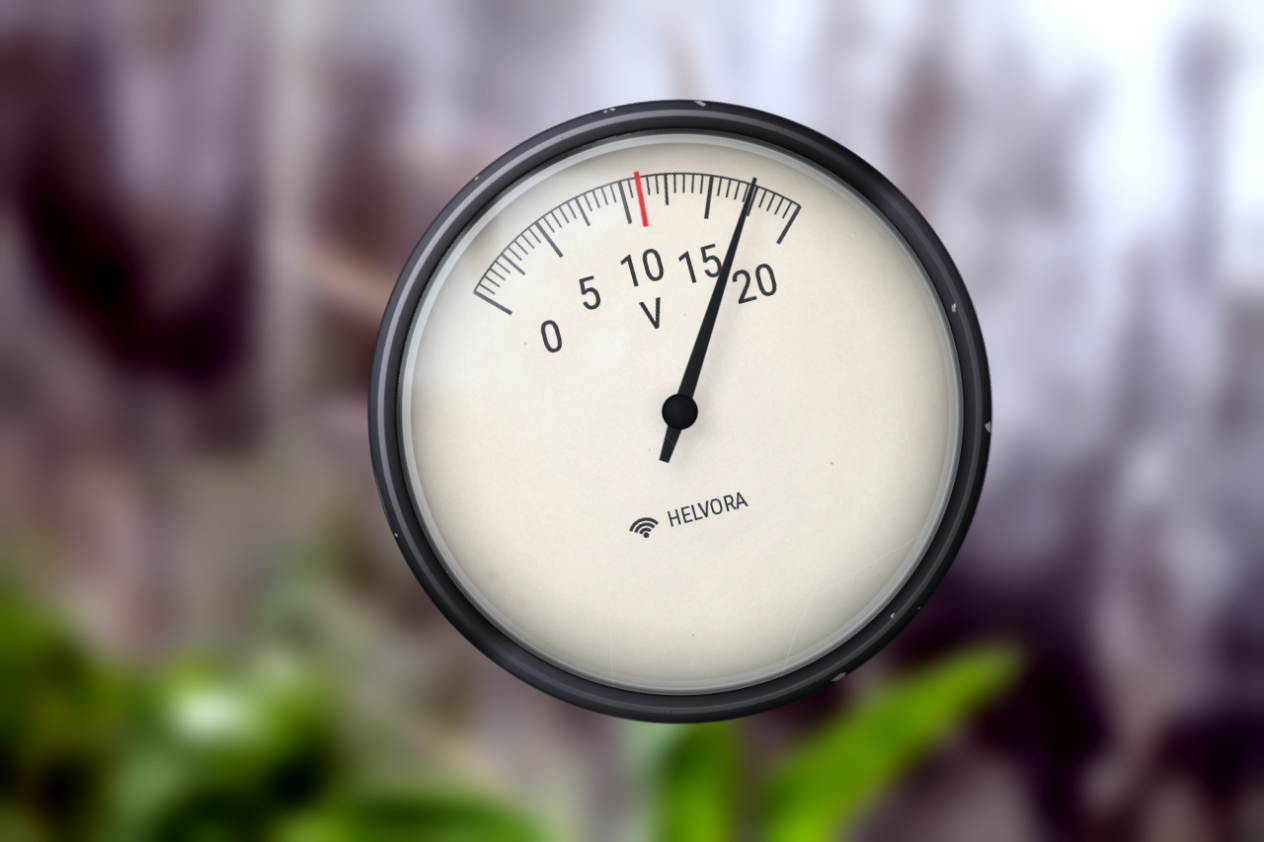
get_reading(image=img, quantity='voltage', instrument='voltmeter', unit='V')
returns 17.25 V
